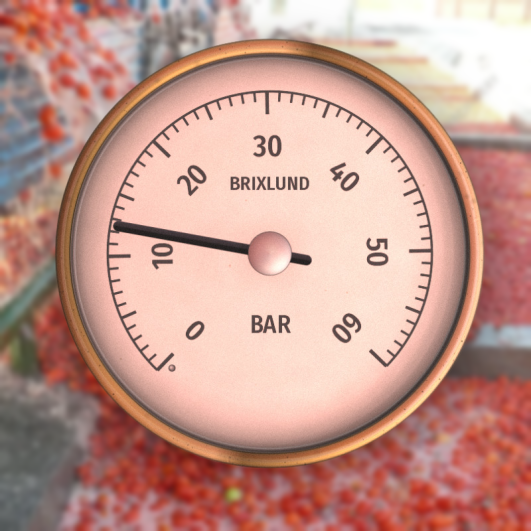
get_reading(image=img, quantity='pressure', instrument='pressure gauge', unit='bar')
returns 12.5 bar
